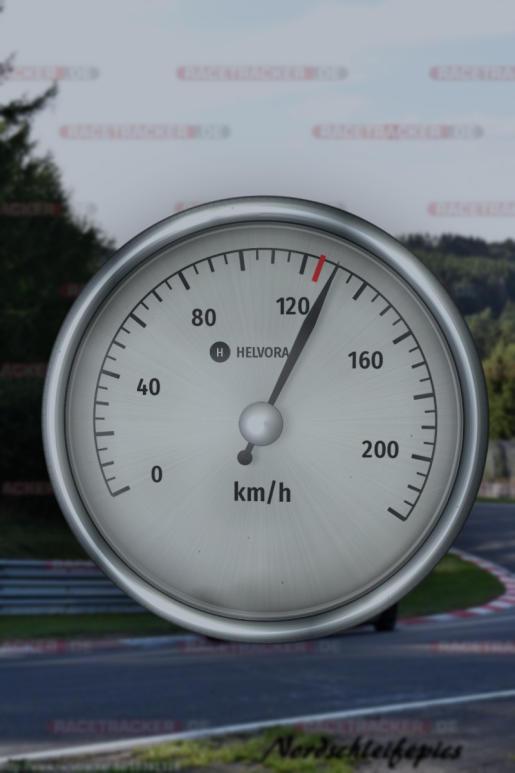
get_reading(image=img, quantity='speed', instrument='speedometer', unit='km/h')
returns 130 km/h
